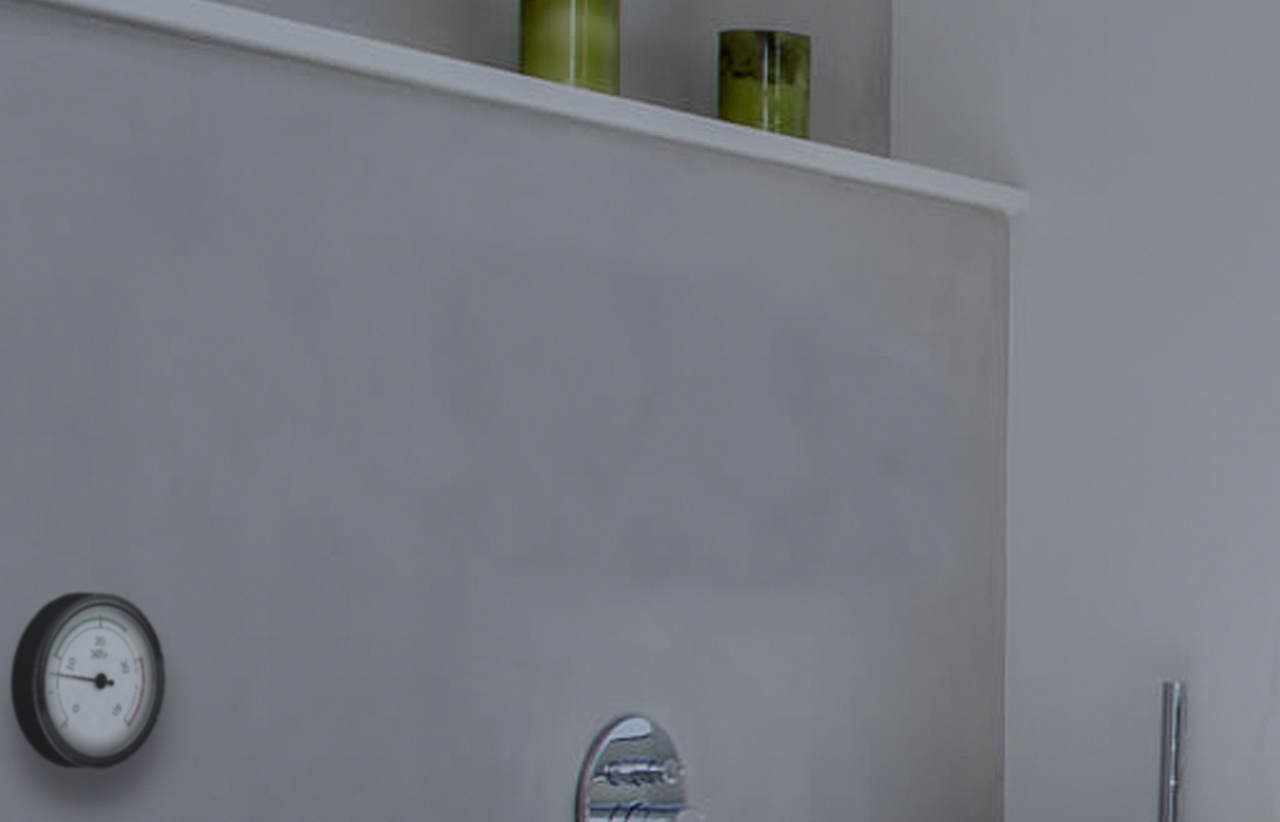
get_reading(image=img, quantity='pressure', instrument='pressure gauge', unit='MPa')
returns 7.5 MPa
